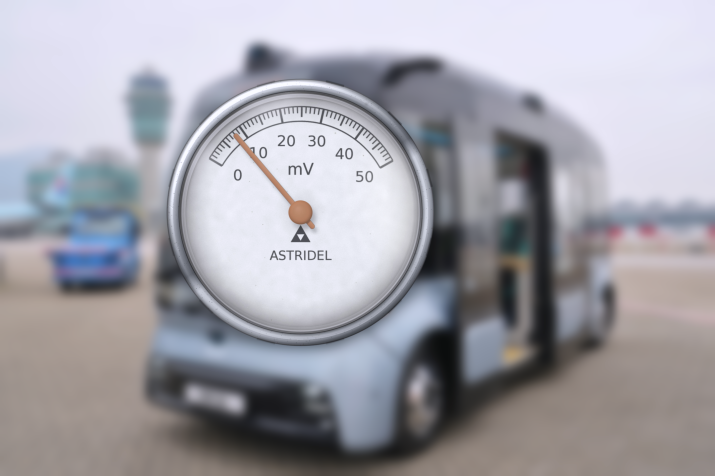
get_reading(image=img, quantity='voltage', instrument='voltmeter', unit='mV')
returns 8 mV
